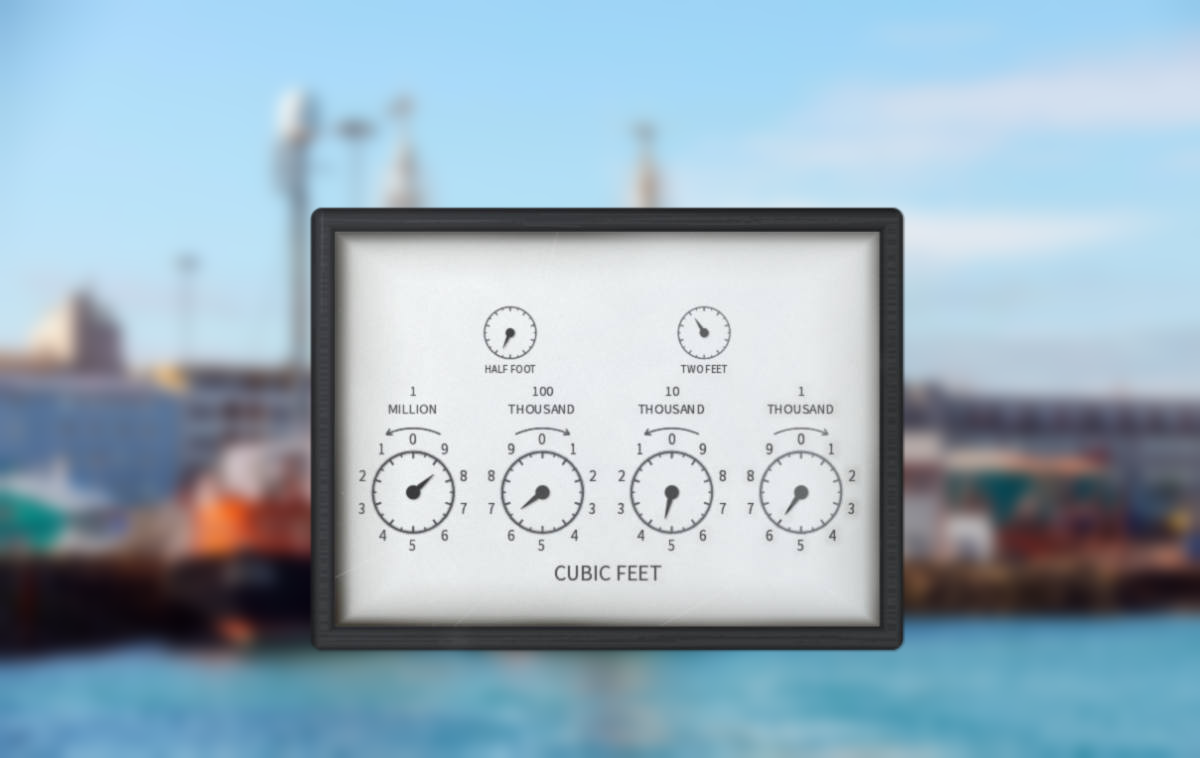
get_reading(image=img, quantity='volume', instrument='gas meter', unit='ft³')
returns 864600 ft³
